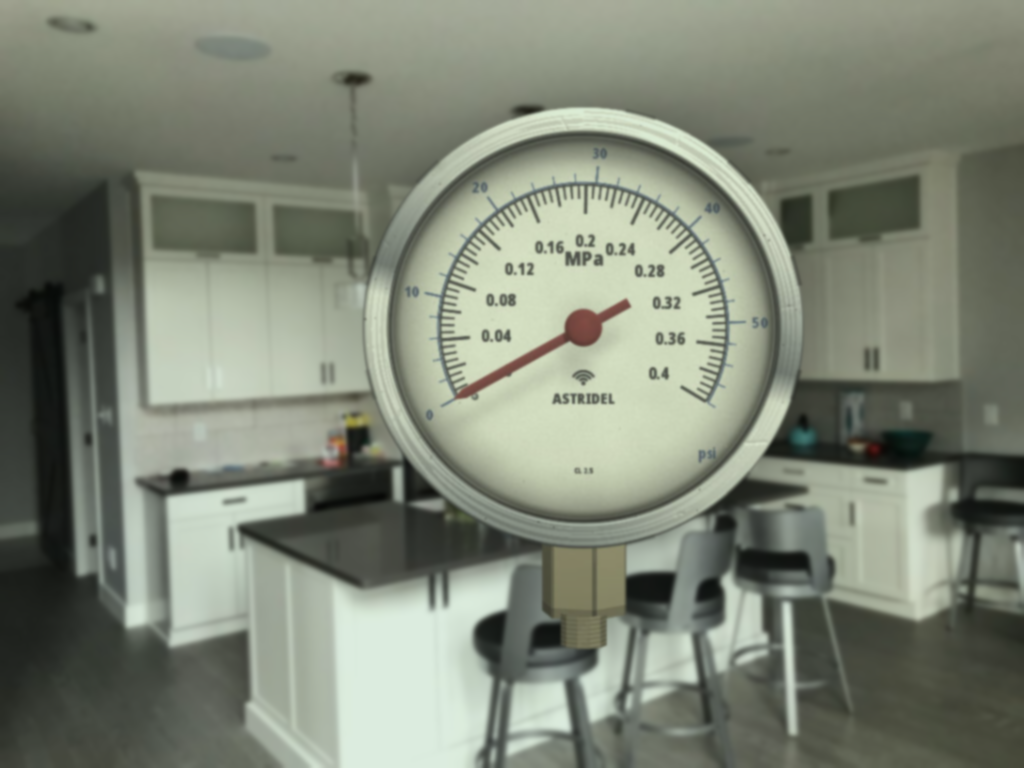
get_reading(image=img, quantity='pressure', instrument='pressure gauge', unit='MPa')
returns 0 MPa
